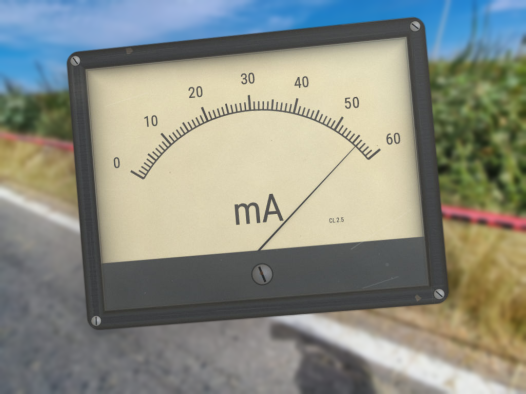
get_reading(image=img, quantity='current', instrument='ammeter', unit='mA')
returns 56 mA
